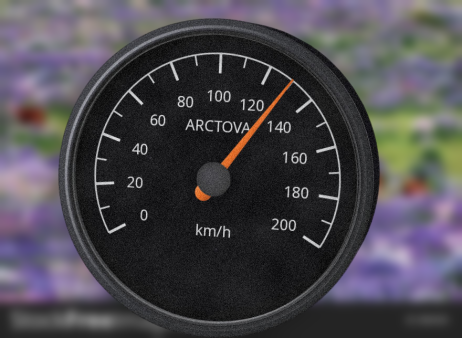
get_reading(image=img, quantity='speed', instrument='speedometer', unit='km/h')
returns 130 km/h
